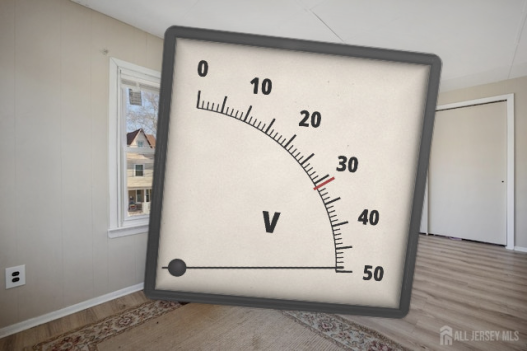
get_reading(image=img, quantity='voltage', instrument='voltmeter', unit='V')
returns 49 V
